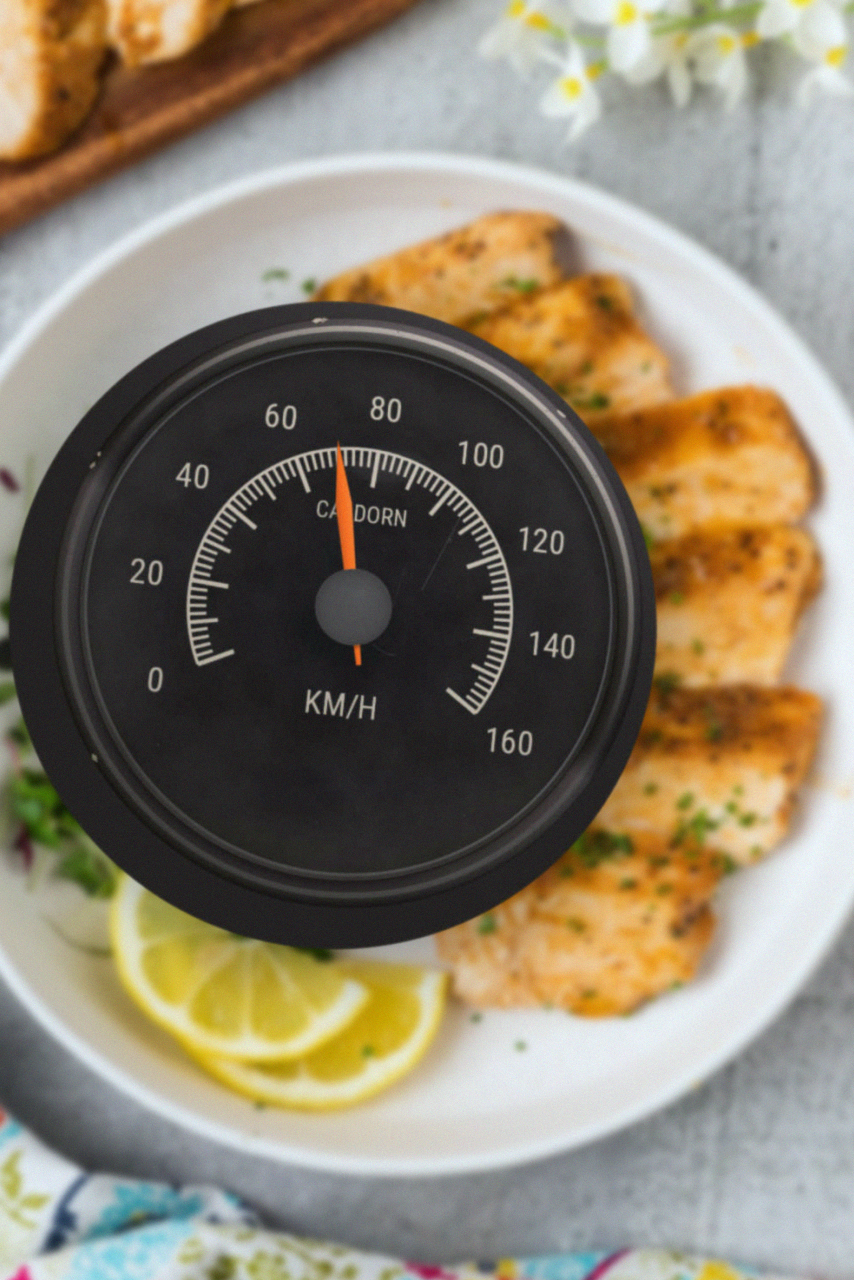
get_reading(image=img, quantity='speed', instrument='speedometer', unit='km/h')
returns 70 km/h
